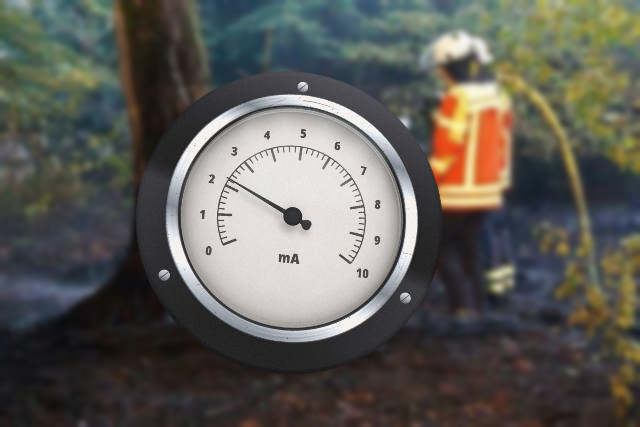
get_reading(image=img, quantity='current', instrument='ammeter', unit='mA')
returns 2.2 mA
